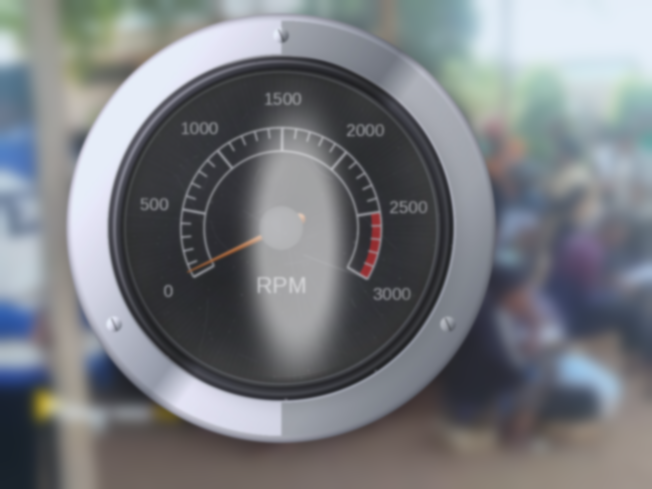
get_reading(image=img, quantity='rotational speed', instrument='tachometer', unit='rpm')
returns 50 rpm
